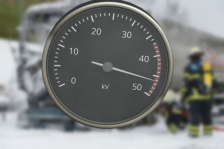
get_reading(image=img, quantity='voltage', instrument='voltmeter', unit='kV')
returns 46 kV
